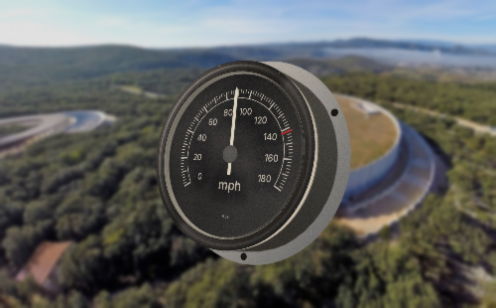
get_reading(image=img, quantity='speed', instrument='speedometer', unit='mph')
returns 90 mph
